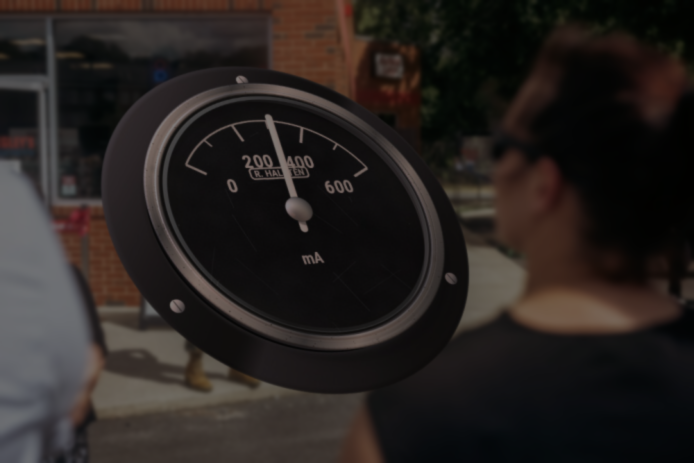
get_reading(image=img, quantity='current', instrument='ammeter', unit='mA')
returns 300 mA
